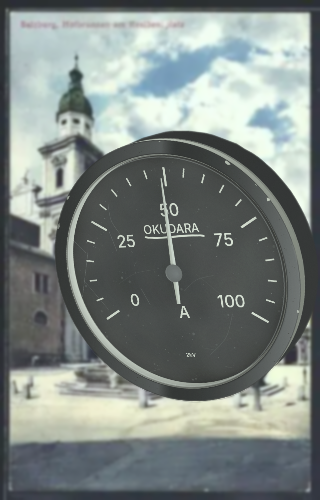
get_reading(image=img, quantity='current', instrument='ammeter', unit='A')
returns 50 A
